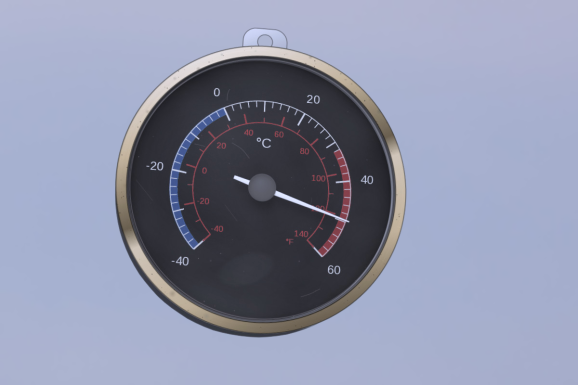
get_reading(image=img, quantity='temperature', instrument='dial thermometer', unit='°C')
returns 50 °C
